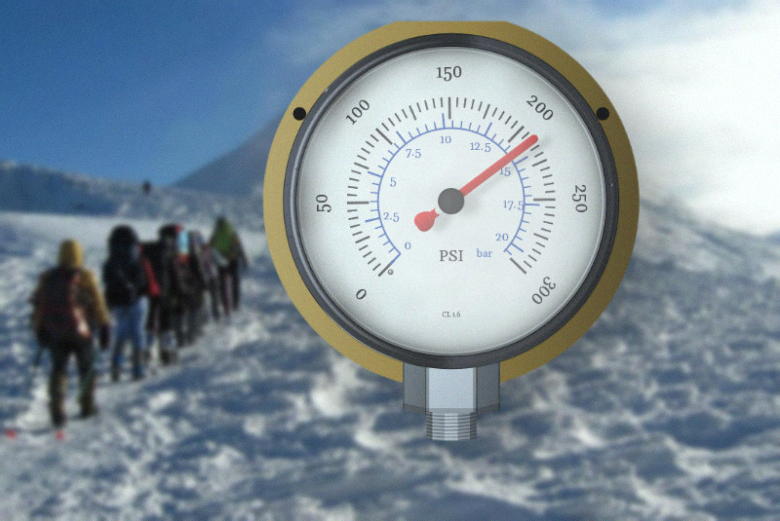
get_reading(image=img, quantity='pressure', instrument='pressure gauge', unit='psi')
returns 210 psi
